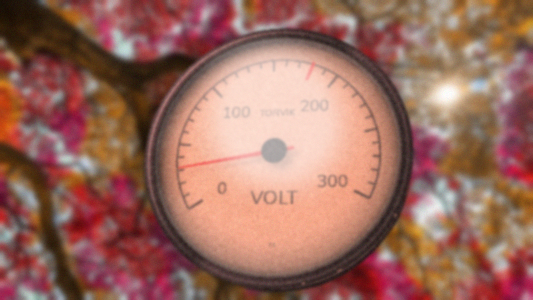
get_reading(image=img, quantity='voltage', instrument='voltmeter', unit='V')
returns 30 V
